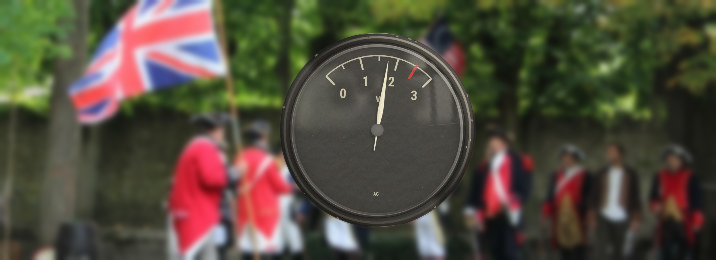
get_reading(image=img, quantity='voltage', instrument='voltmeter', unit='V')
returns 1.75 V
